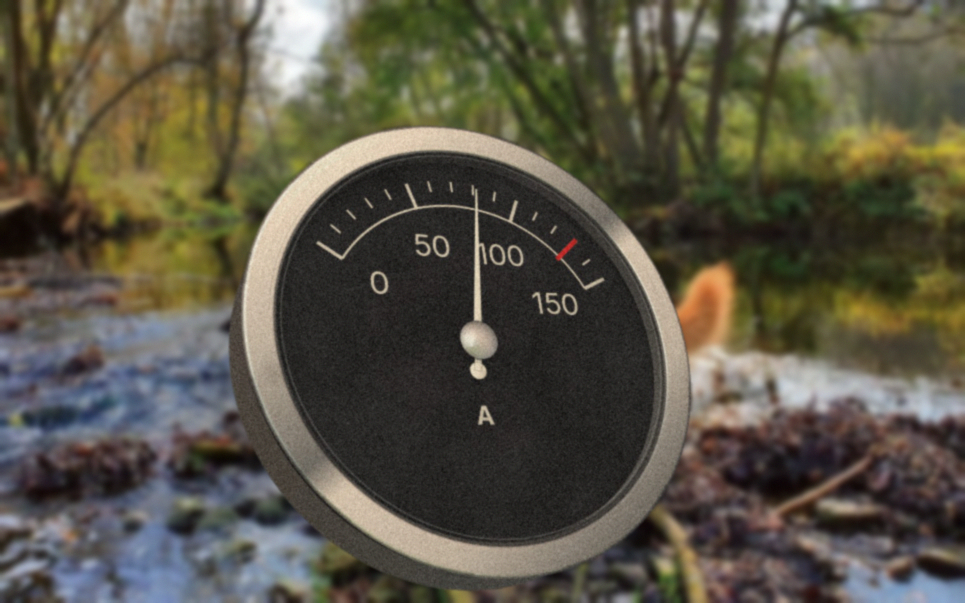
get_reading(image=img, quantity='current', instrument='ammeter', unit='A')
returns 80 A
